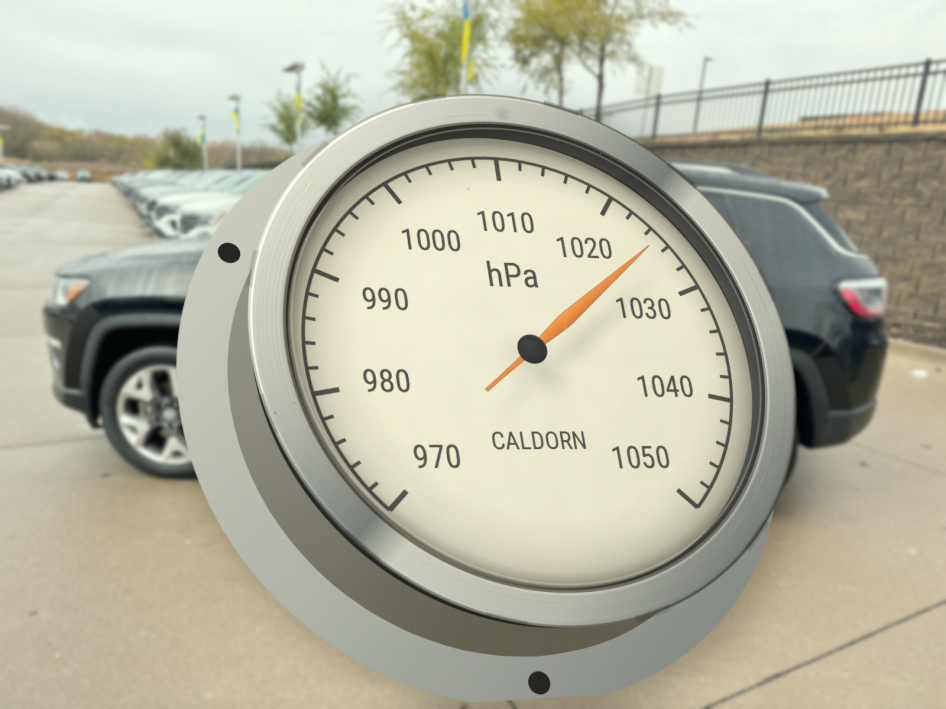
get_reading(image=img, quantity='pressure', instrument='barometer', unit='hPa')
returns 1025 hPa
